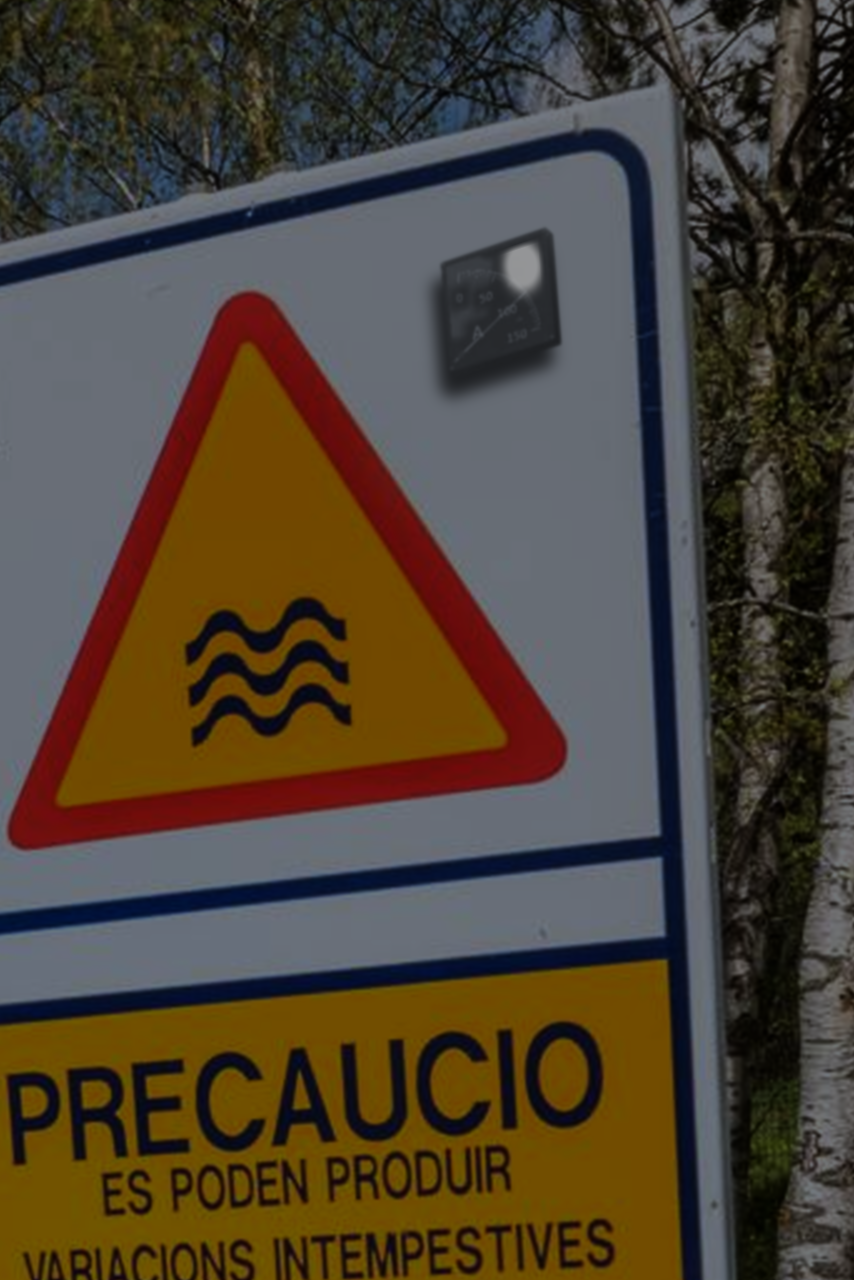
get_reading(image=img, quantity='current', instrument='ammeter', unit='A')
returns 100 A
